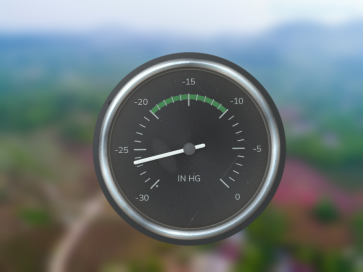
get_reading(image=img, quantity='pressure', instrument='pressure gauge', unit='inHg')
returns -26.5 inHg
